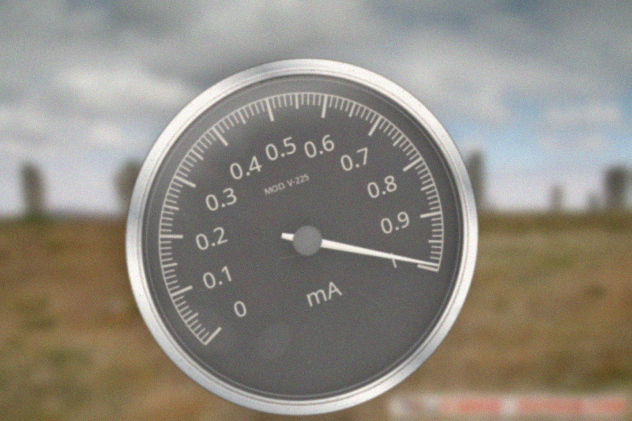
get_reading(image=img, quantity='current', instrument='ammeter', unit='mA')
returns 0.99 mA
